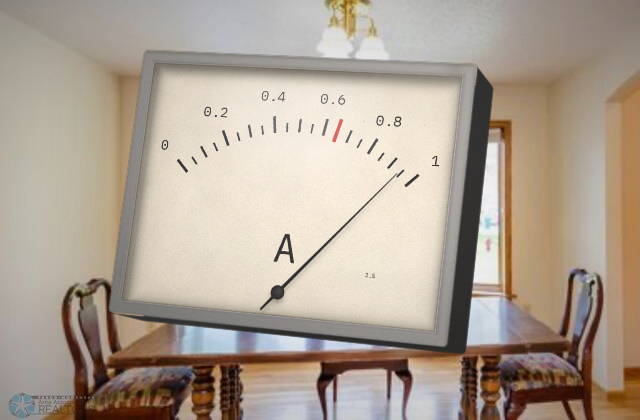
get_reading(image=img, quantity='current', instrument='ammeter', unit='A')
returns 0.95 A
